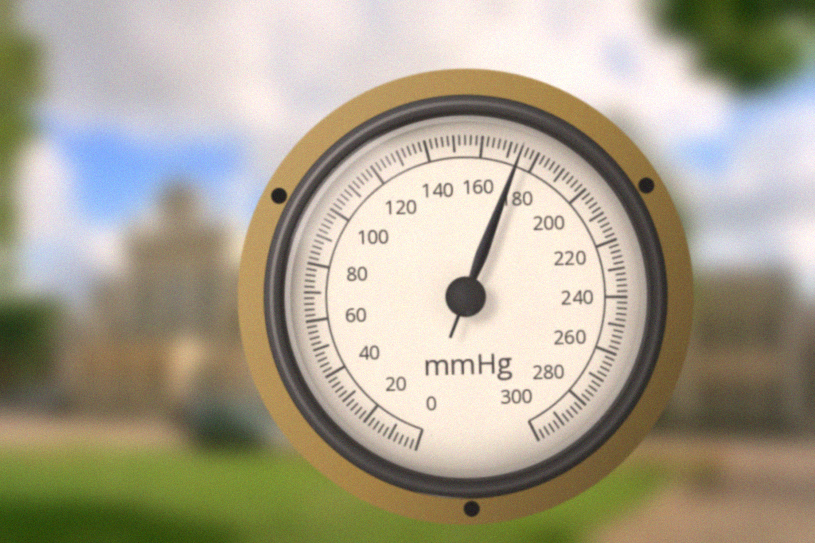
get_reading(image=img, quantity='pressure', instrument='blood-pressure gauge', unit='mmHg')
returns 174 mmHg
